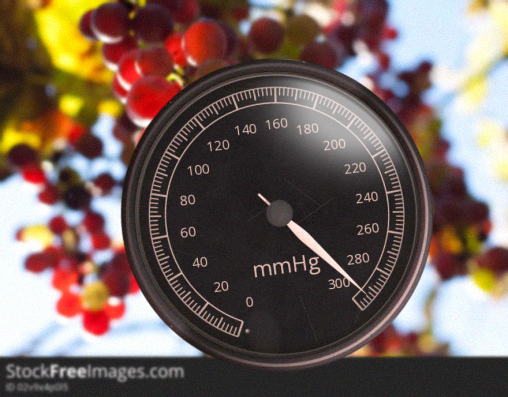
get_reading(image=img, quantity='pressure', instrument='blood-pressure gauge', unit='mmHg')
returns 294 mmHg
